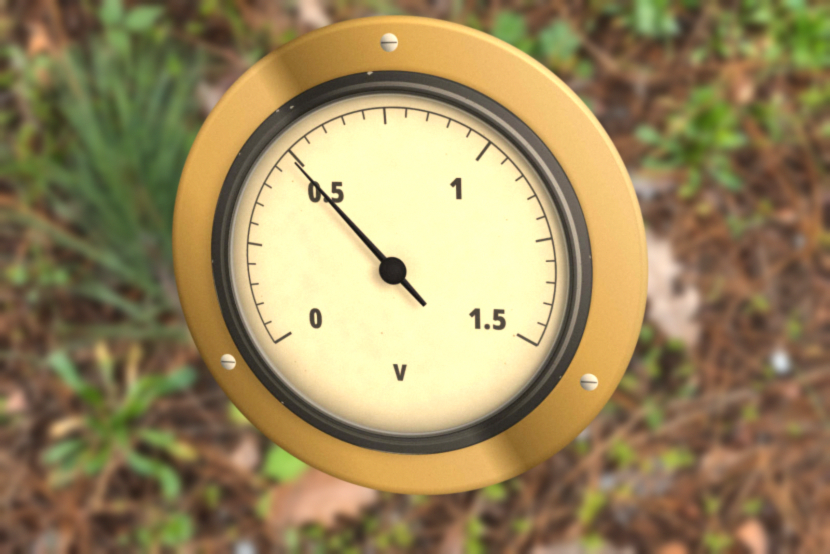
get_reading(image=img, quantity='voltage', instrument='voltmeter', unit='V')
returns 0.5 V
